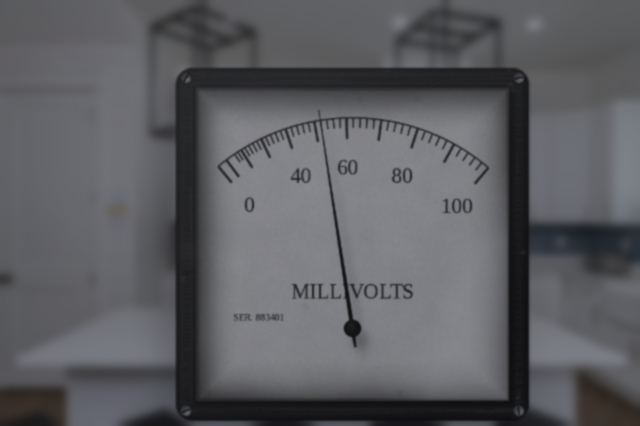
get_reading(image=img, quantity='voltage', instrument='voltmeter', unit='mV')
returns 52 mV
